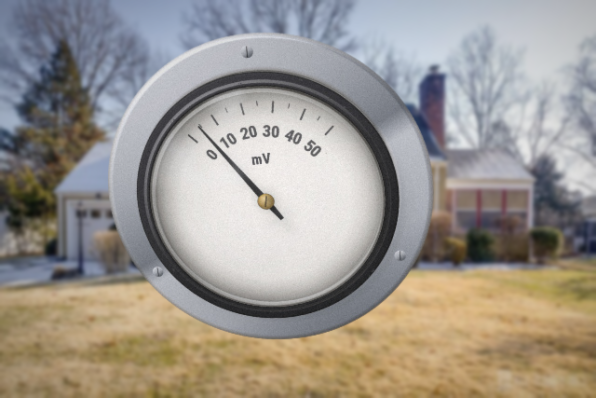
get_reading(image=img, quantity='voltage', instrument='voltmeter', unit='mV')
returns 5 mV
